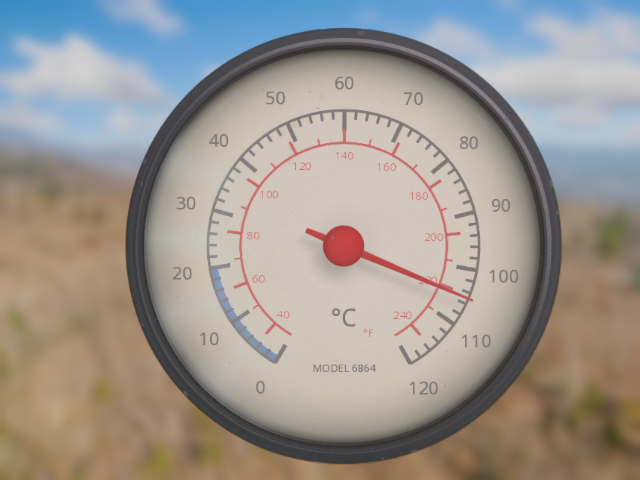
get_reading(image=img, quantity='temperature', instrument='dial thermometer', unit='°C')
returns 105 °C
